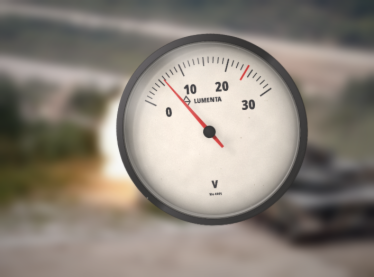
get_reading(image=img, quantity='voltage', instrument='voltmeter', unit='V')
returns 6 V
